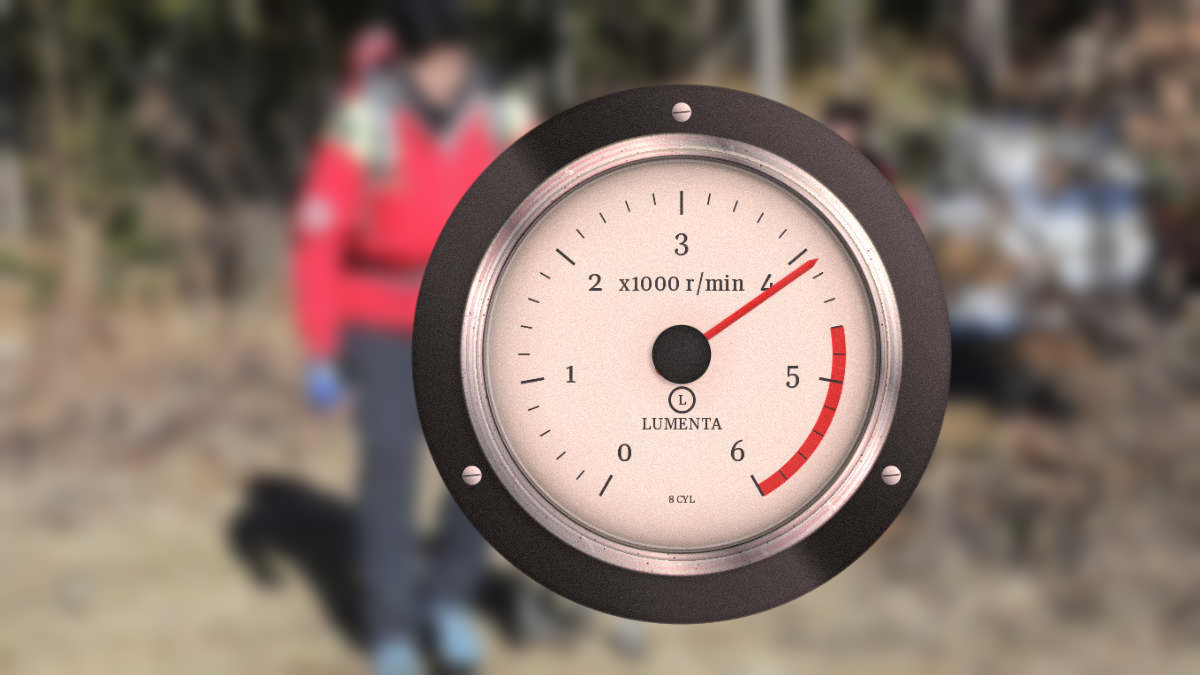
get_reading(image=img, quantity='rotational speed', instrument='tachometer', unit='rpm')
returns 4100 rpm
